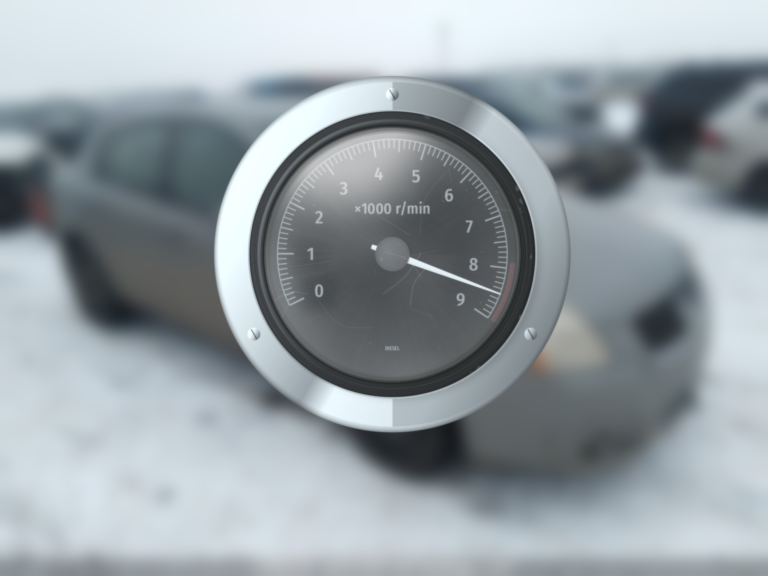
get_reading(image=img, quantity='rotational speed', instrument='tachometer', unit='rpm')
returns 8500 rpm
